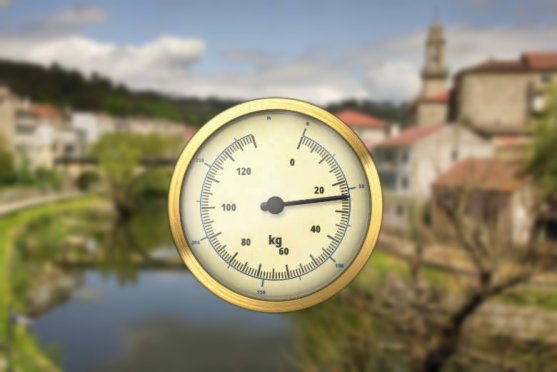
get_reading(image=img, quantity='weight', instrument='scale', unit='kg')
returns 25 kg
